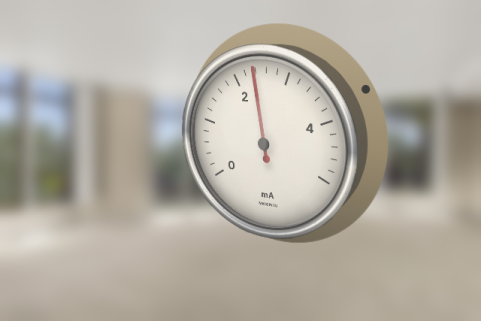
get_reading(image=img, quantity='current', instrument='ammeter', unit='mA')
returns 2.4 mA
